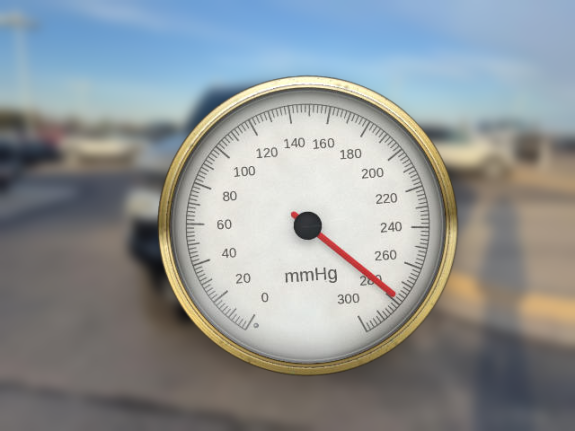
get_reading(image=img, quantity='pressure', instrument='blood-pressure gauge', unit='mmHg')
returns 278 mmHg
